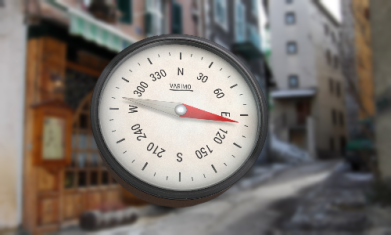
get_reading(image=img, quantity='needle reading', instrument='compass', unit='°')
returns 100 °
